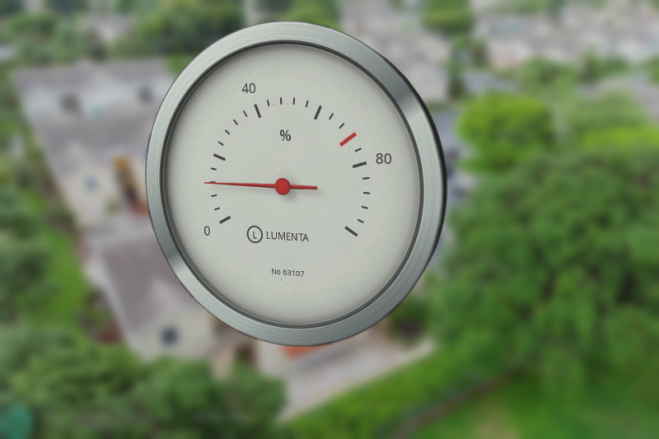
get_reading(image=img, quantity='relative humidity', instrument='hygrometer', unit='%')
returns 12 %
